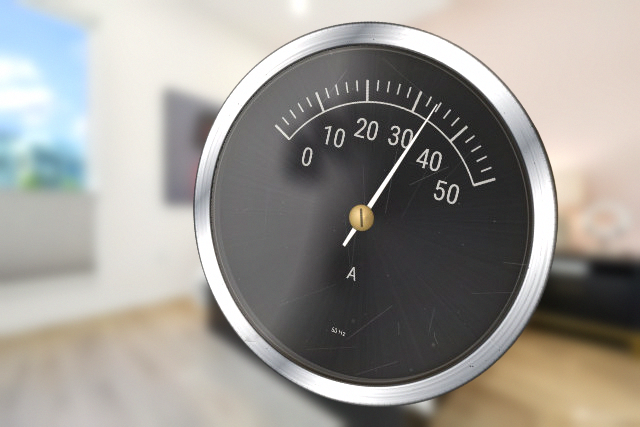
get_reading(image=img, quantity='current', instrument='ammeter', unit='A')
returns 34 A
